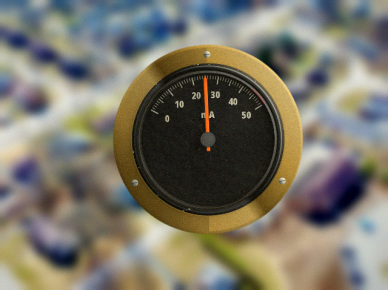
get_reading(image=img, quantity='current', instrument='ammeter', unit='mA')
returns 25 mA
